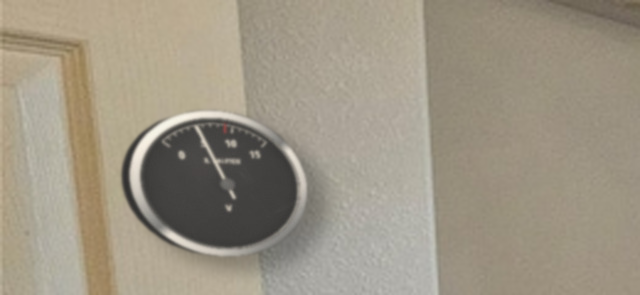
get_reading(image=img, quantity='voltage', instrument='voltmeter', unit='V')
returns 5 V
